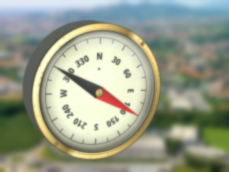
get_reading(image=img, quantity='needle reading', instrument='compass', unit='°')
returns 120 °
